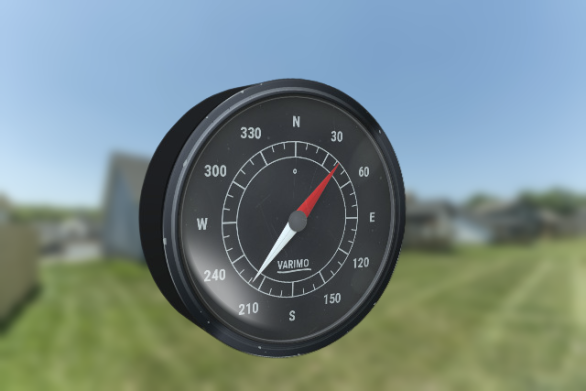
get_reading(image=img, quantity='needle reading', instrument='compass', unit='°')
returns 40 °
